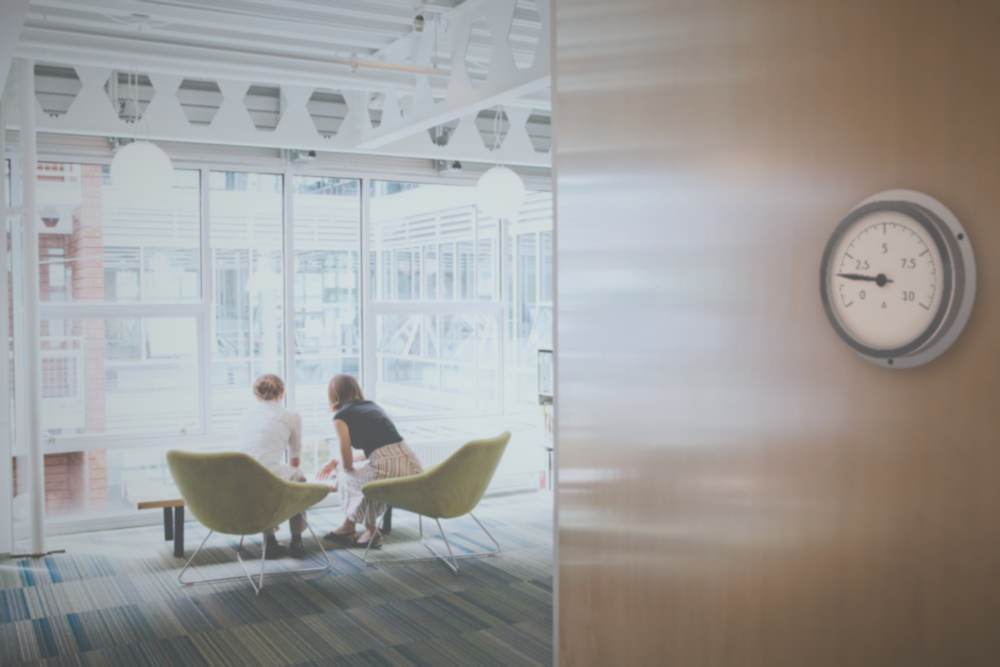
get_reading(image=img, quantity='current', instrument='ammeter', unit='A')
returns 1.5 A
